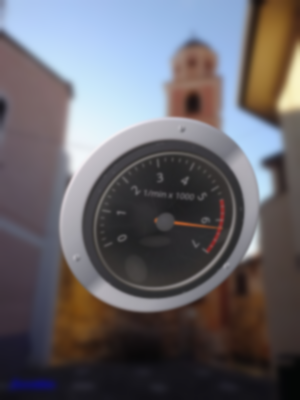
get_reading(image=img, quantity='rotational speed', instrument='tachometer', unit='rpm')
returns 6200 rpm
